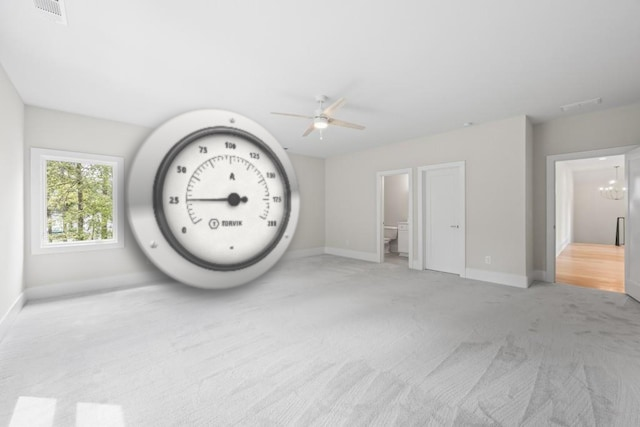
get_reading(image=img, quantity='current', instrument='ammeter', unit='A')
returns 25 A
